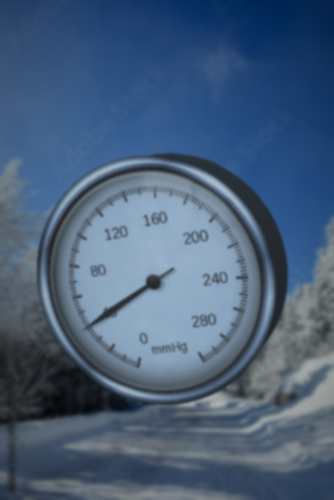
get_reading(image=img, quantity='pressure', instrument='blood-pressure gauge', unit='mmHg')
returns 40 mmHg
